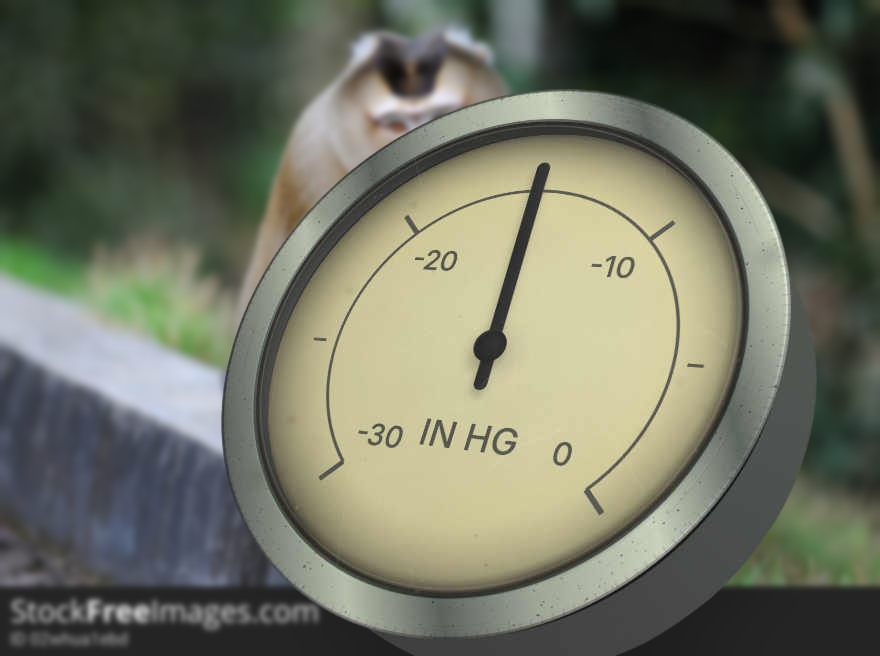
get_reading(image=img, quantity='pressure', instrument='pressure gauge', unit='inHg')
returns -15 inHg
